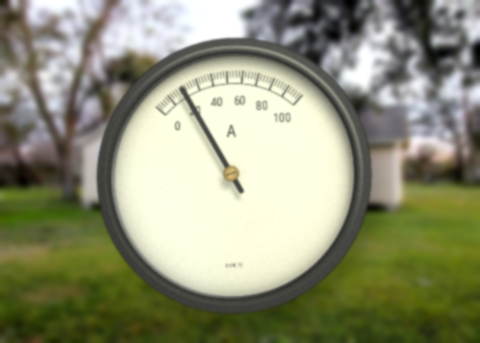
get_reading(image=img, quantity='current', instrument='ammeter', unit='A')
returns 20 A
